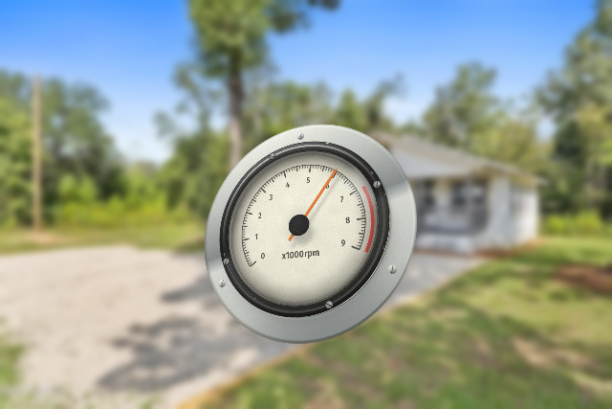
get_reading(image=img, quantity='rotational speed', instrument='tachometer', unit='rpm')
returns 6000 rpm
